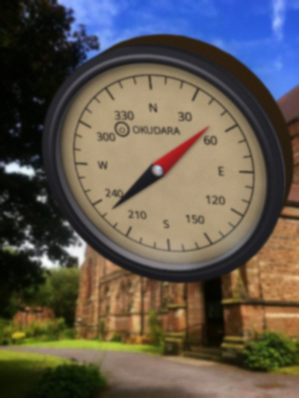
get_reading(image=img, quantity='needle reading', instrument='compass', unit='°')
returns 50 °
